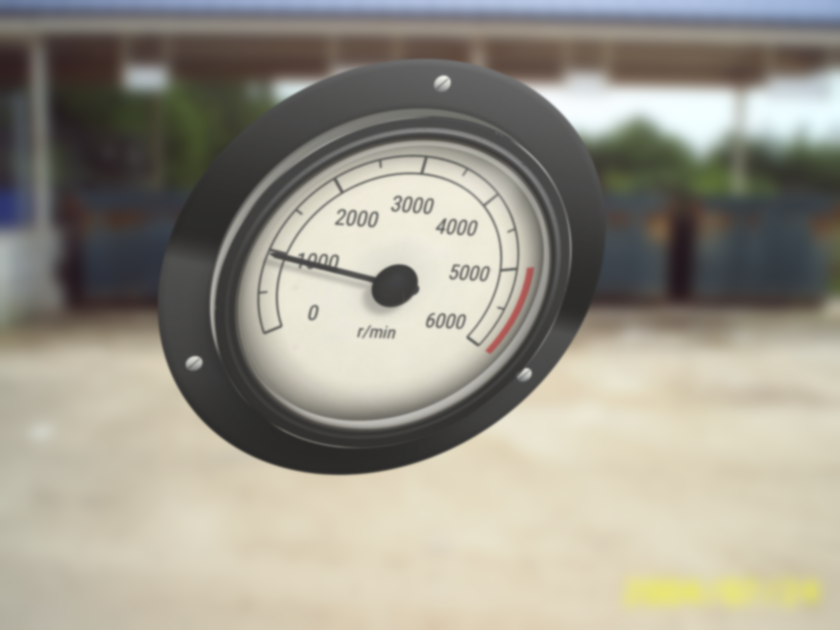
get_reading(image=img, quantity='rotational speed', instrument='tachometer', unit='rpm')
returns 1000 rpm
